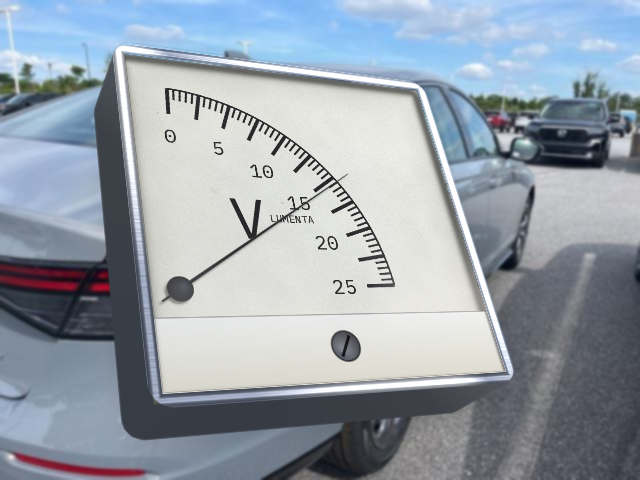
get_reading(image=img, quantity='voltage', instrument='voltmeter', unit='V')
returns 15.5 V
